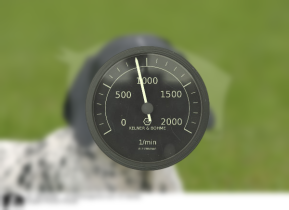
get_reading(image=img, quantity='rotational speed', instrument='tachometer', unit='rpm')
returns 900 rpm
